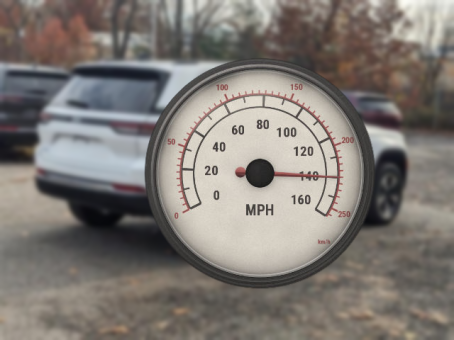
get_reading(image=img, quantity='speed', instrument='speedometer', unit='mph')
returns 140 mph
